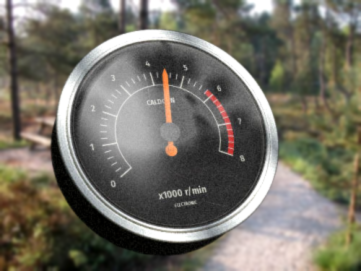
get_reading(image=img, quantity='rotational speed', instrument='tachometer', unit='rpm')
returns 4400 rpm
